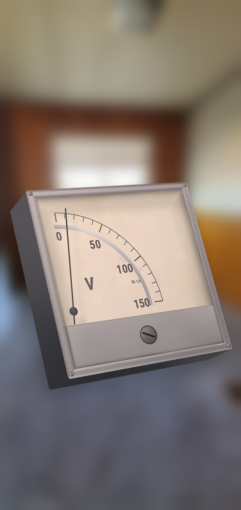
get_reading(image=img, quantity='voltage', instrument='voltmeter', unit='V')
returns 10 V
